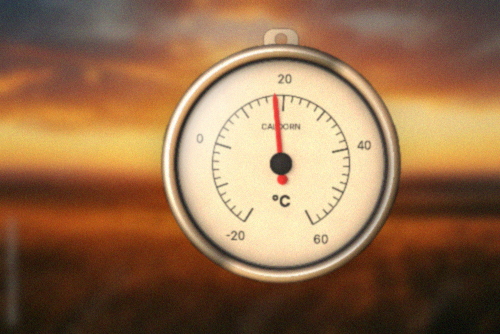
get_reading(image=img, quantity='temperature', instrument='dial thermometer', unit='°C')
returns 18 °C
